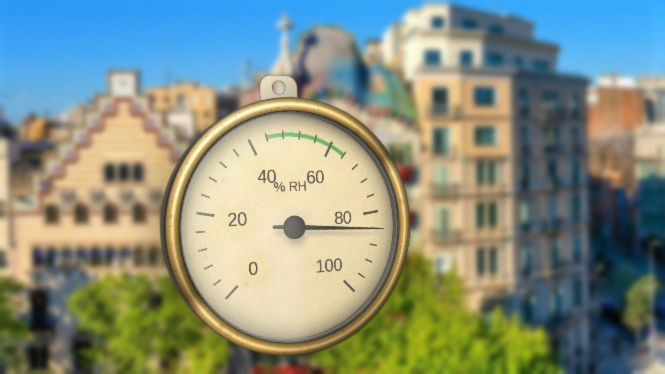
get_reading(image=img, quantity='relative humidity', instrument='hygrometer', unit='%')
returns 84 %
